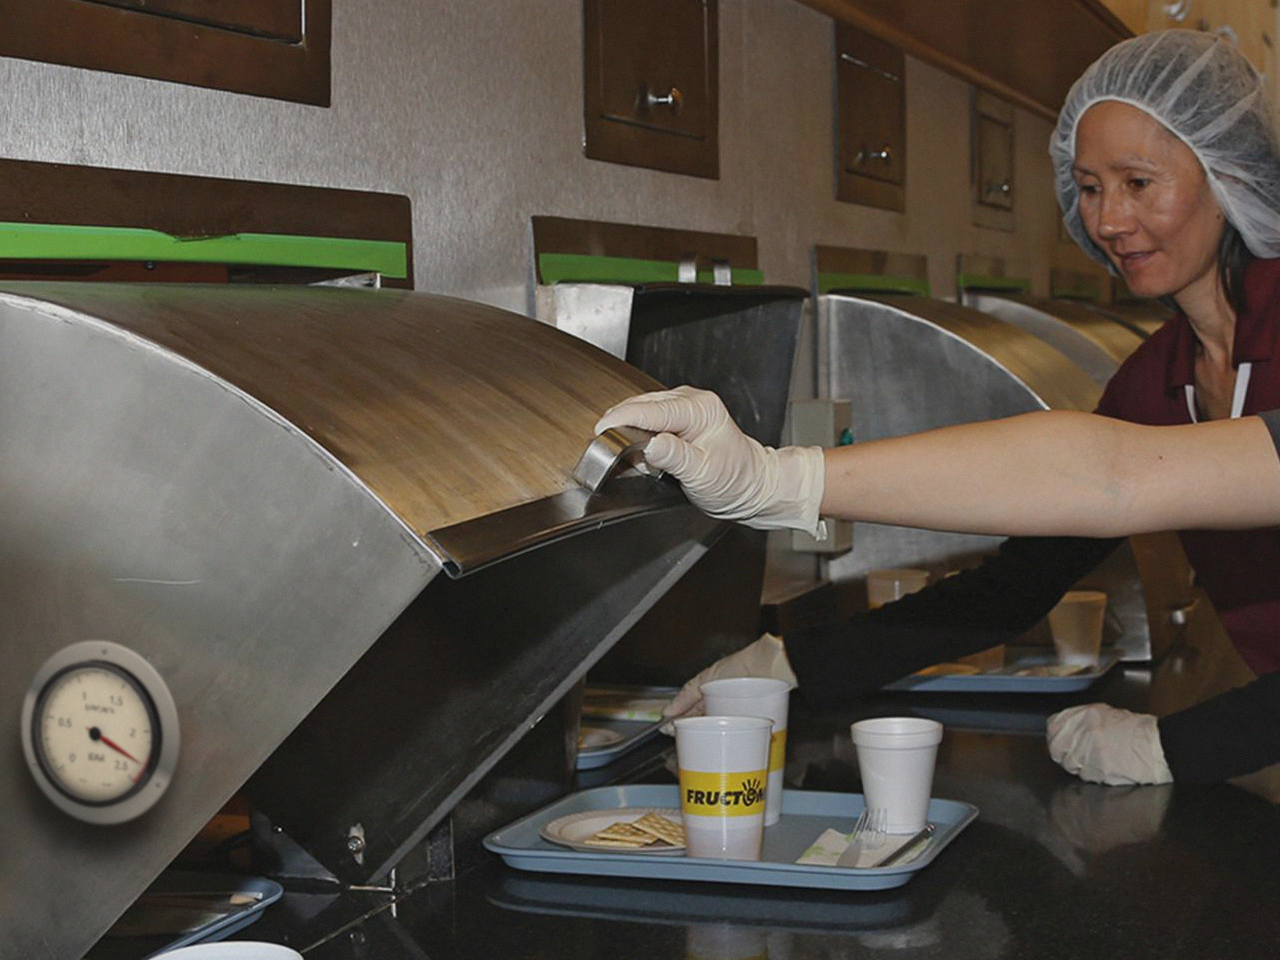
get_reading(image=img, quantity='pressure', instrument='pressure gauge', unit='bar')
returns 2.3 bar
